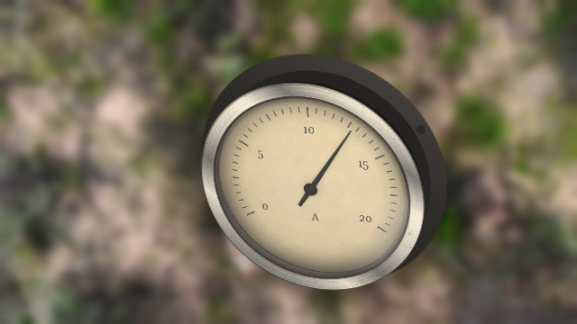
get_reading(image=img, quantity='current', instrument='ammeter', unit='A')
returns 12.75 A
